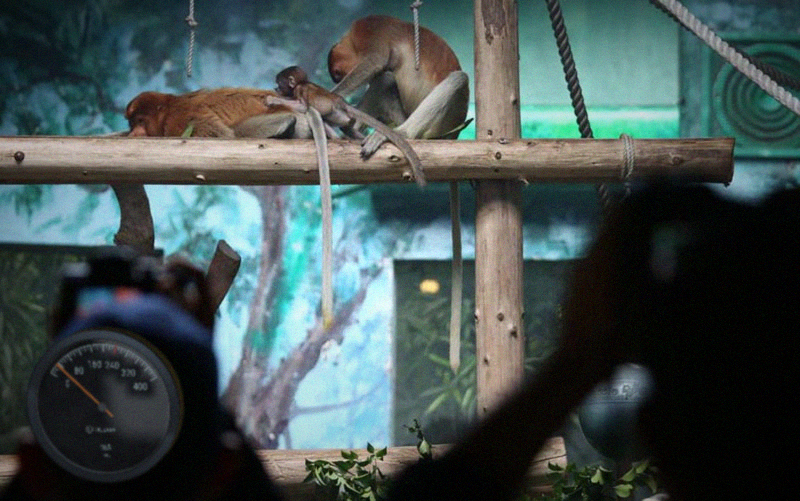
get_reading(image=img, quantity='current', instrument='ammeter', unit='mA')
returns 40 mA
